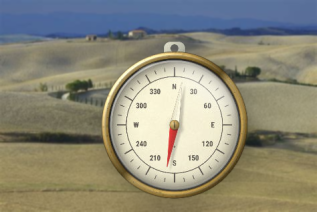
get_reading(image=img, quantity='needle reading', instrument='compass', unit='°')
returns 190 °
